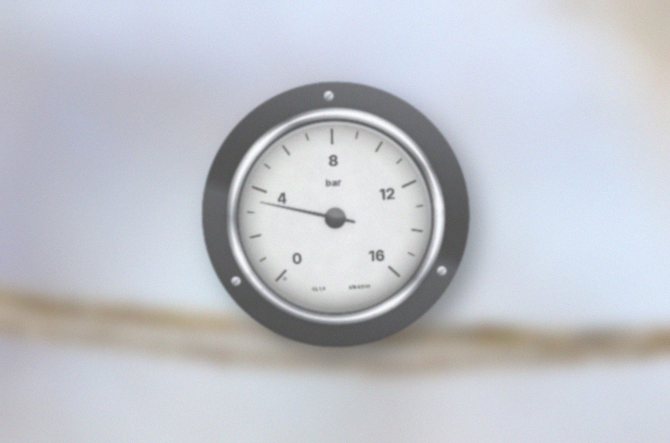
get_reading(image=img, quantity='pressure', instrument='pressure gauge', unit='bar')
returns 3.5 bar
